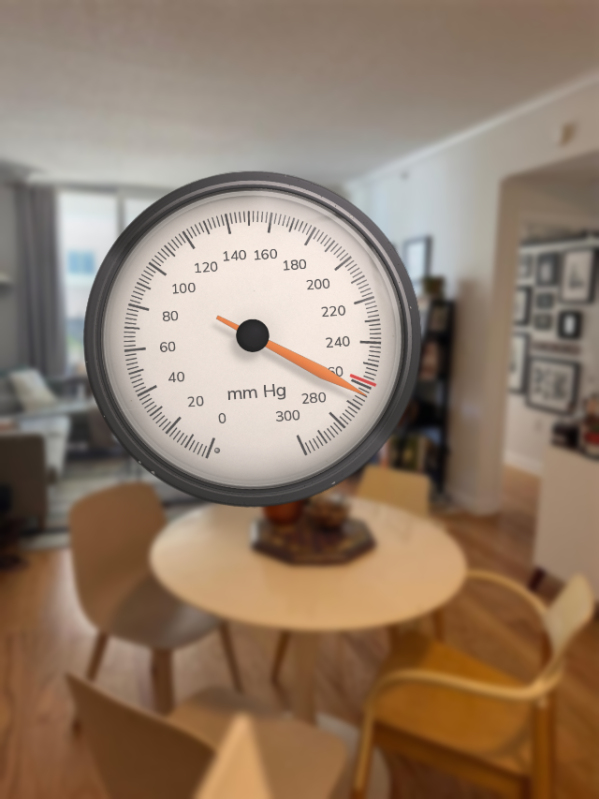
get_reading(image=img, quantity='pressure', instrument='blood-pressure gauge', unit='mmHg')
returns 264 mmHg
